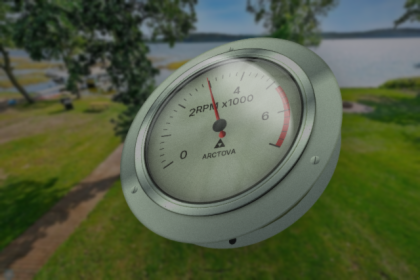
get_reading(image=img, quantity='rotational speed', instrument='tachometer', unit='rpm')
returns 3000 rpm
